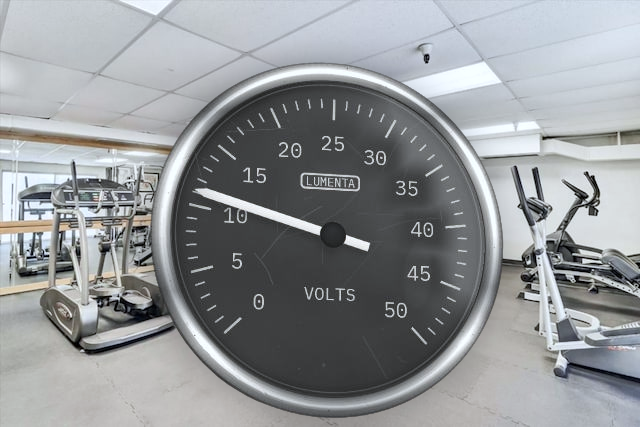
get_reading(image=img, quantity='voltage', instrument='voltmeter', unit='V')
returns 11 V
